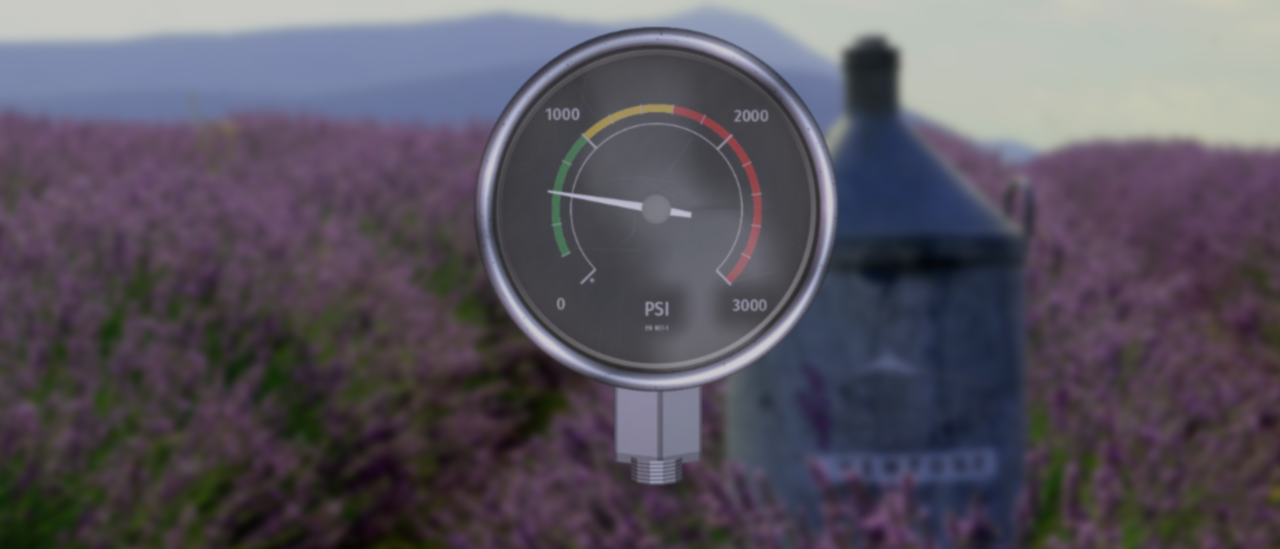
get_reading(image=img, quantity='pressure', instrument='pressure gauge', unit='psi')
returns 600 psi
